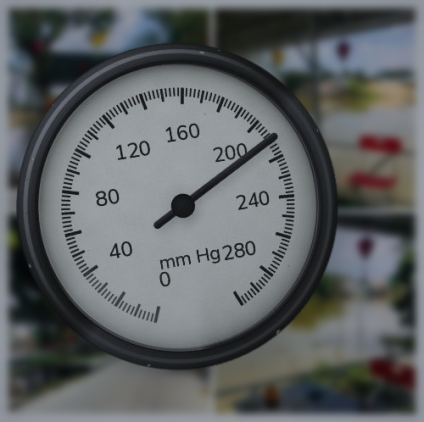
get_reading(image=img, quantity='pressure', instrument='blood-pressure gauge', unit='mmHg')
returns 210 mmHg
